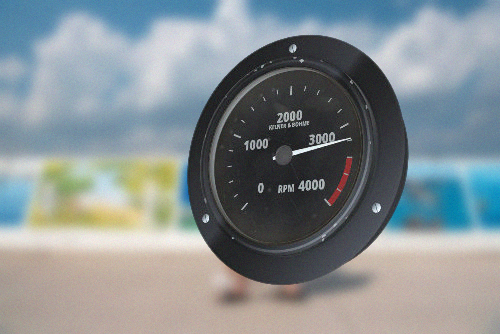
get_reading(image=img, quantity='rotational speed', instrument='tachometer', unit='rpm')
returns 3200 rpm
